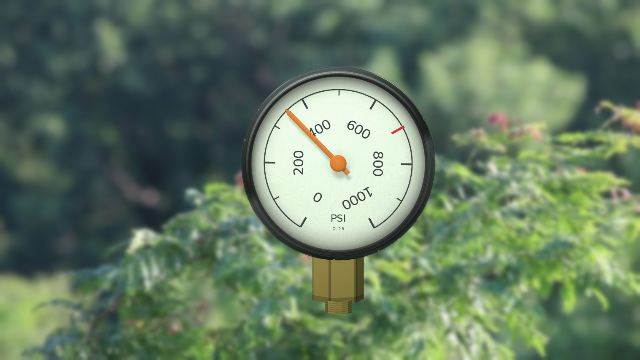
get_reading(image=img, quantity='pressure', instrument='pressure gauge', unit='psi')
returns 350 psi
